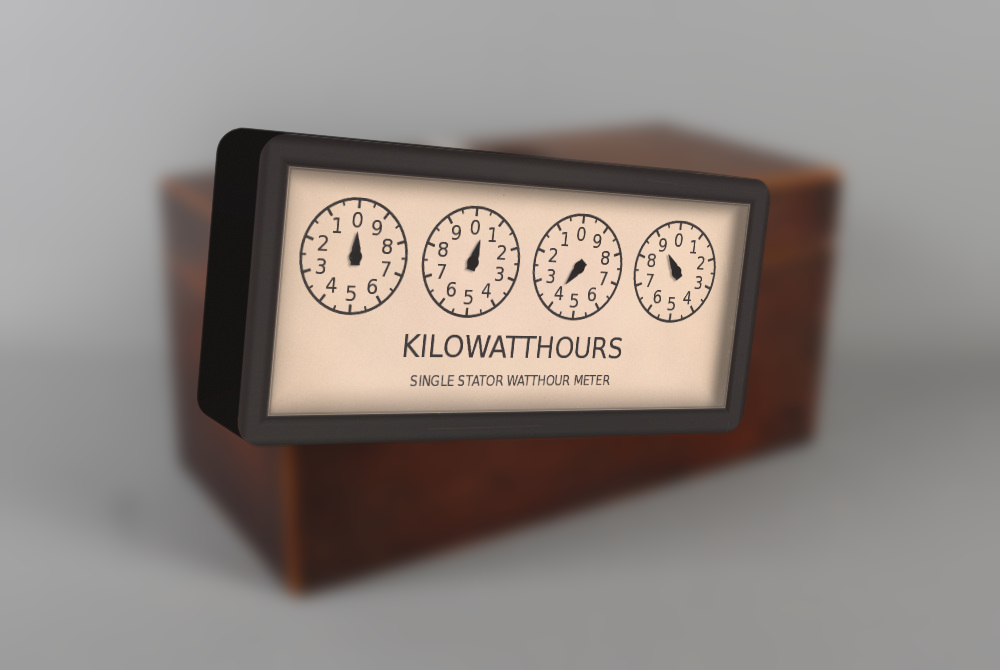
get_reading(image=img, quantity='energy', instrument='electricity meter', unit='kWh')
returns 39 kWh
